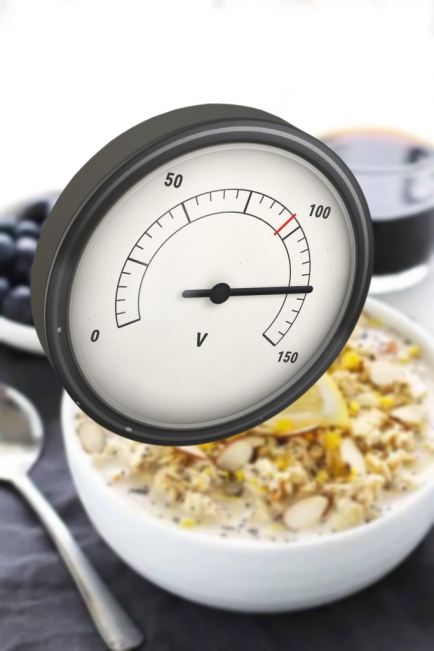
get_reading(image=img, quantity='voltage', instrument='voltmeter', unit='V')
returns 125 V
